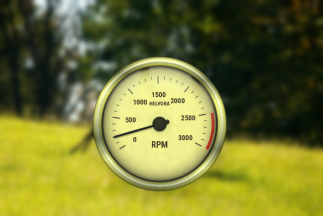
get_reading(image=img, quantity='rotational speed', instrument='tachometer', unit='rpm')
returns 200 rpm
